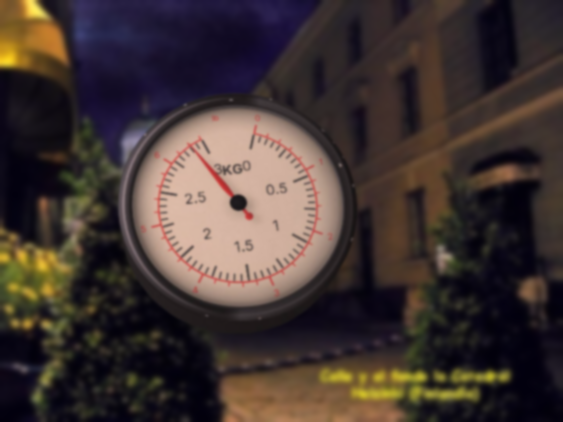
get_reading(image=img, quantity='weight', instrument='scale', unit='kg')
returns 2.9 kg
